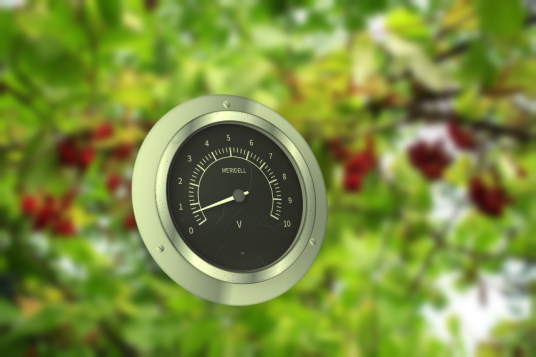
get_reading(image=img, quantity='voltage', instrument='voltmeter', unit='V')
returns 0.6 V
